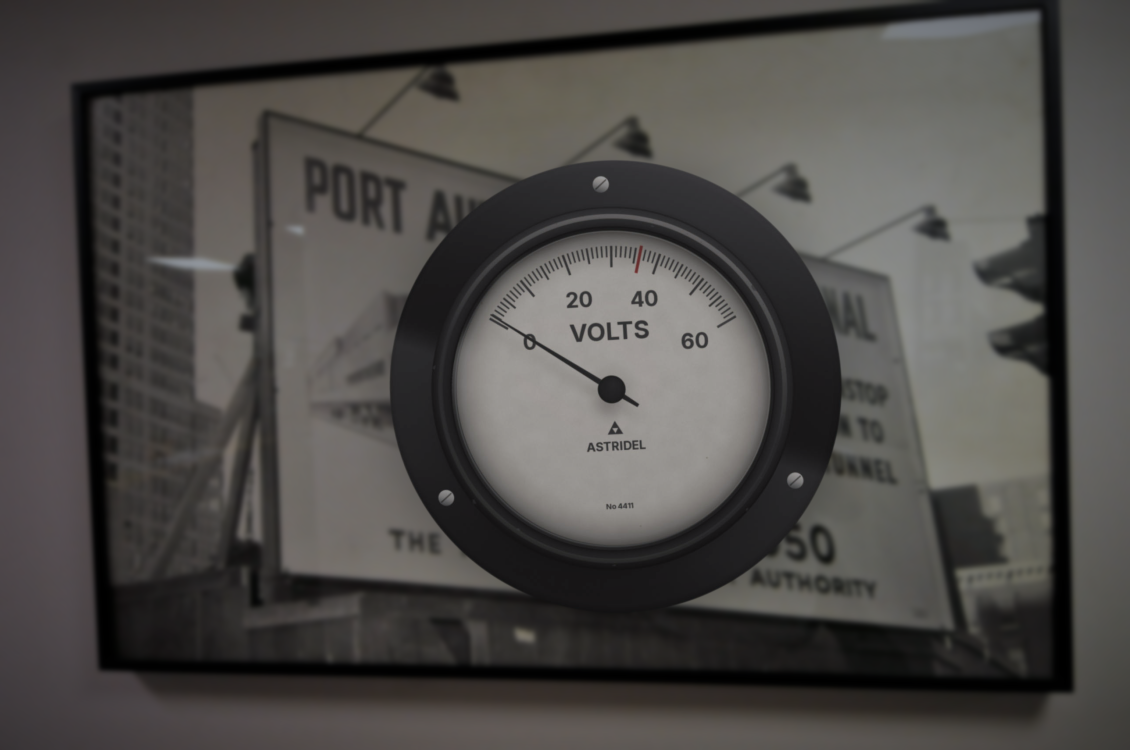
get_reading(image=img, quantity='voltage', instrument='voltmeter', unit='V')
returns 1 V
